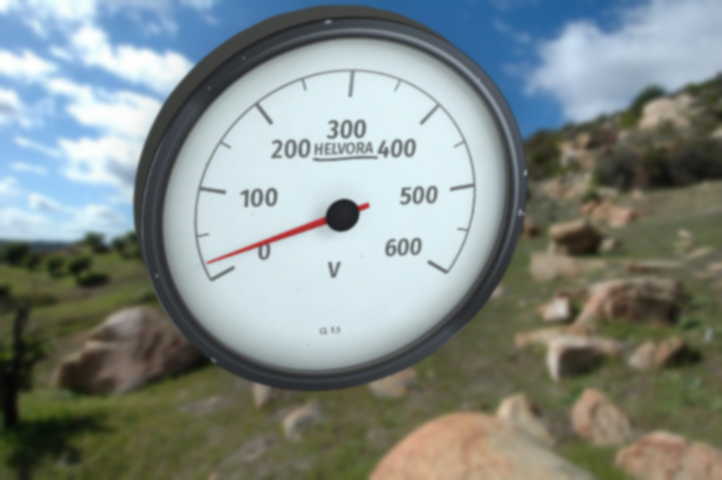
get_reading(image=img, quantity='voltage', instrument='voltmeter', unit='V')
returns 25 V
